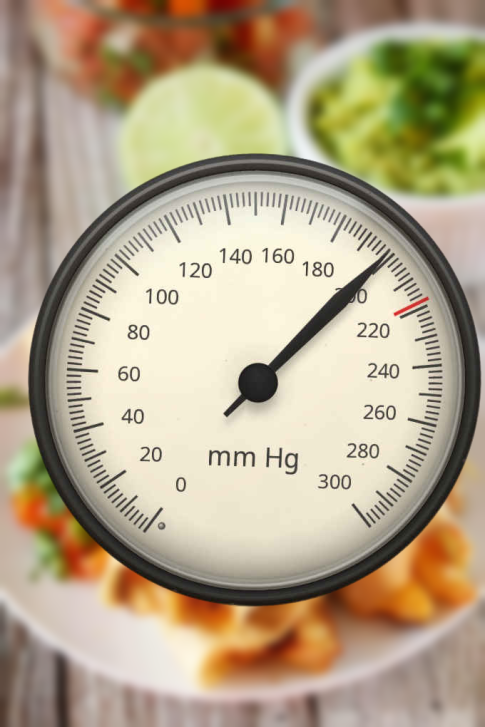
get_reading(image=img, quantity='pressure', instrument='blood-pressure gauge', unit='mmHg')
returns 198 mmHg
